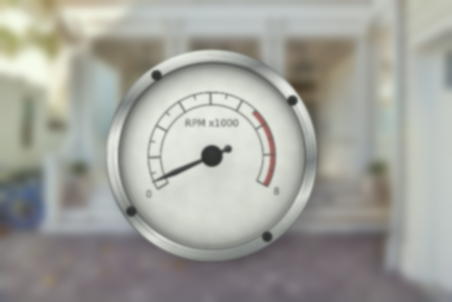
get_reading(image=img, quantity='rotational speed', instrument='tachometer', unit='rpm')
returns 250 rpm
